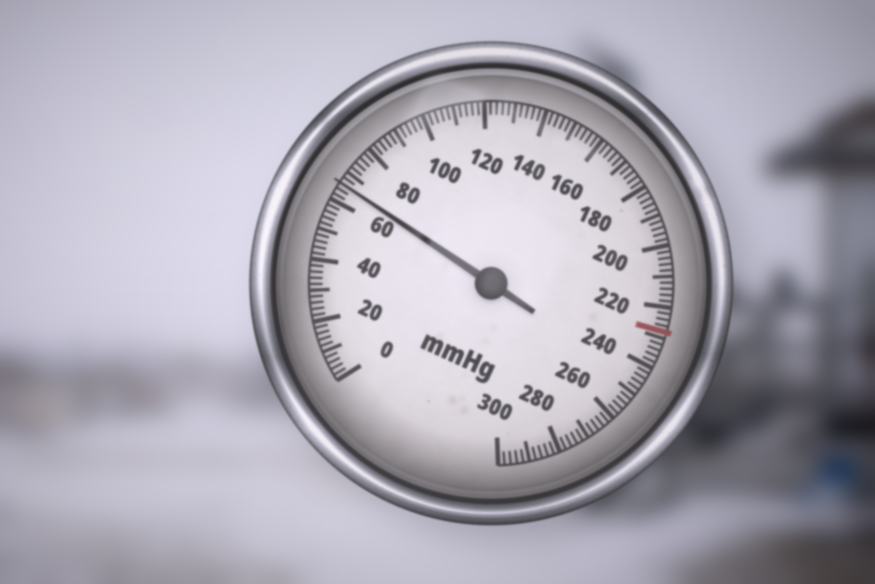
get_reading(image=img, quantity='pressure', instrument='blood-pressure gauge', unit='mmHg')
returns 66 mmHg
